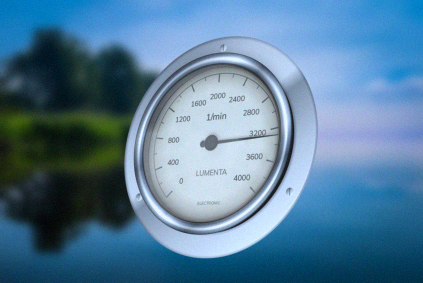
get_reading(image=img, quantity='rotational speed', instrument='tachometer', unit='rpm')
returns 3300 rpm
